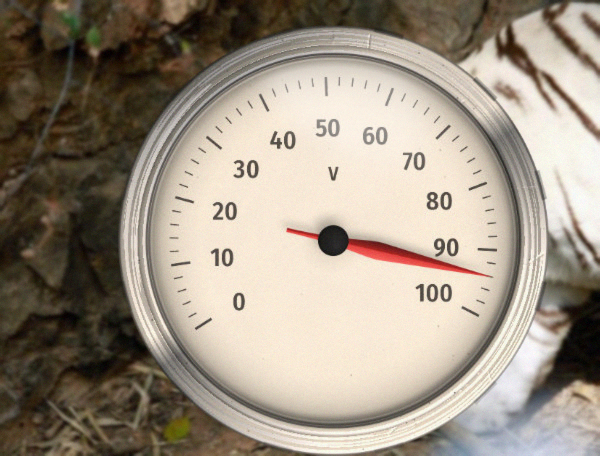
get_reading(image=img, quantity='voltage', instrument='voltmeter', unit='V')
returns 94 V
